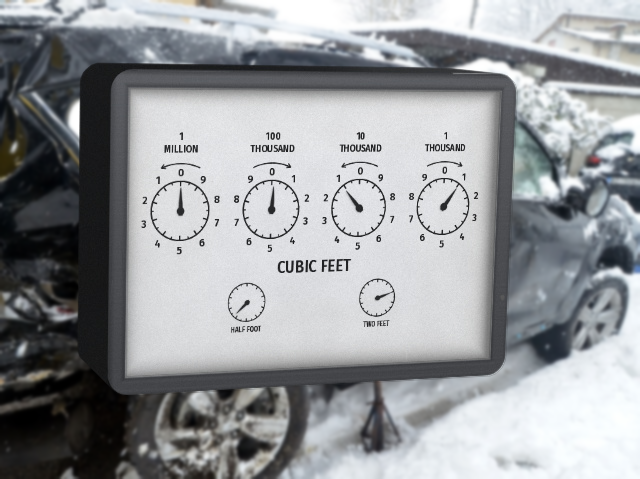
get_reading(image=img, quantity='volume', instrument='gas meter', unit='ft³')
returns 1100 ft³
